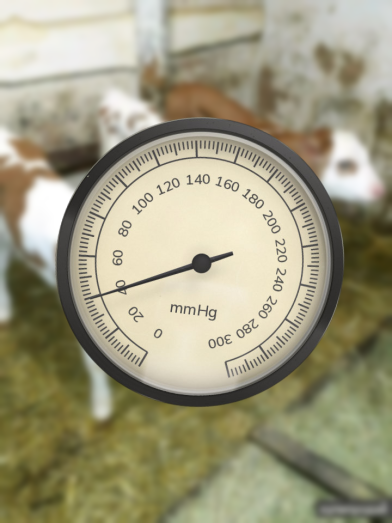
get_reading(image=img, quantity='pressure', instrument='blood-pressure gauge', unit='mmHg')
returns 40 mmHg
